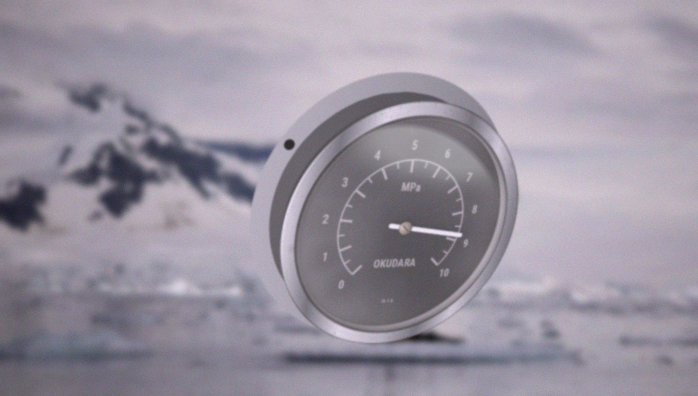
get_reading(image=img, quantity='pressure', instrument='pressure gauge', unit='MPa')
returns 8.75 MPa
